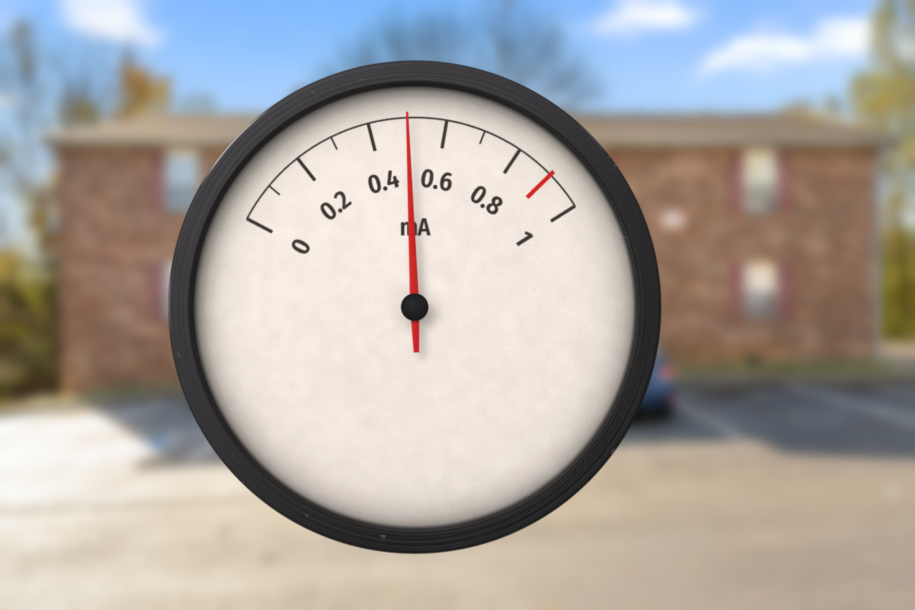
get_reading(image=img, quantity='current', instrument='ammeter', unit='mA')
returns 0.5 mA
